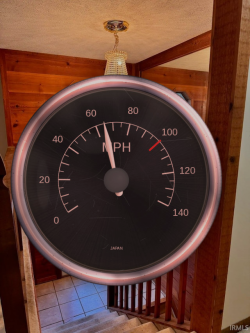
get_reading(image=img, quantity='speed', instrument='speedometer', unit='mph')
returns 65 mph
